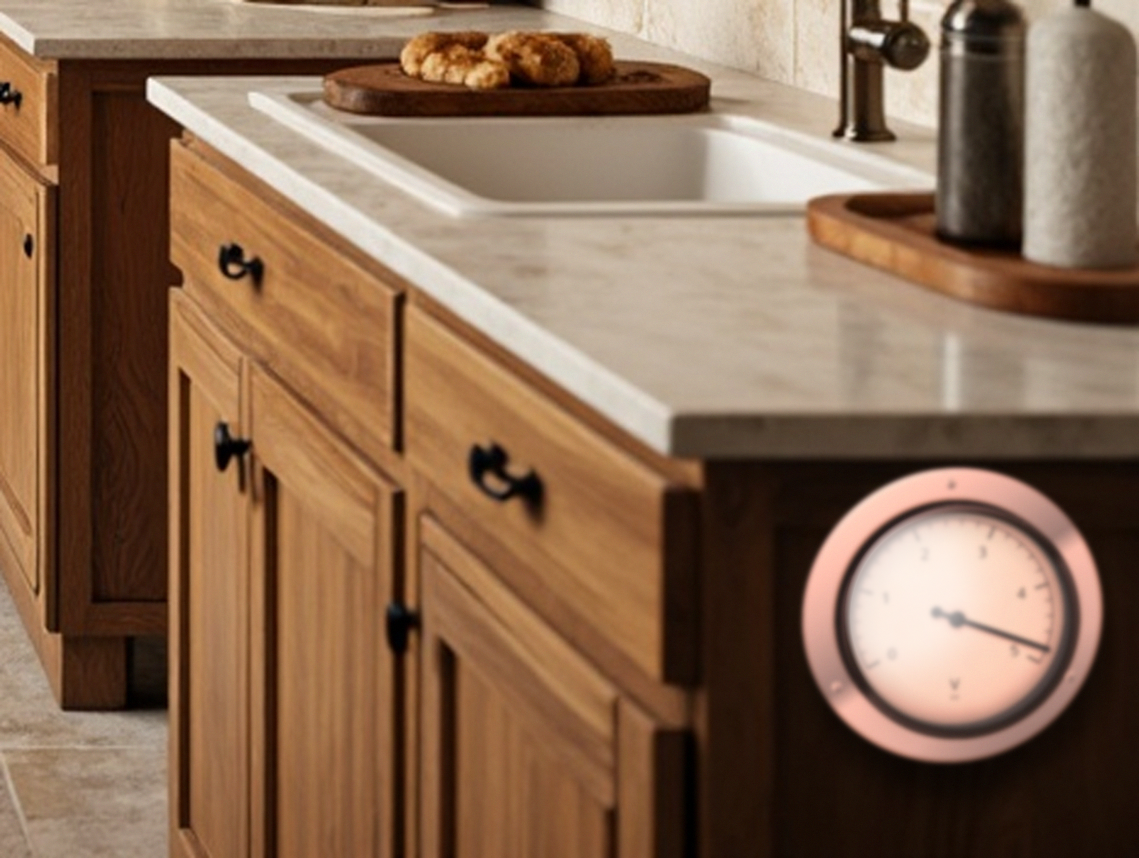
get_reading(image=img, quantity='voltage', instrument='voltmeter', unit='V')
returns 4.8 V
